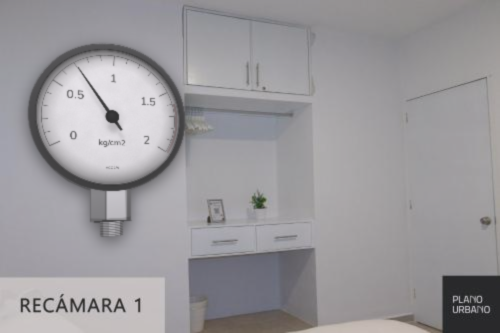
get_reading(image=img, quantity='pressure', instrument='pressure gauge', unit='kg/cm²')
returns 0.7 kg/cm²
